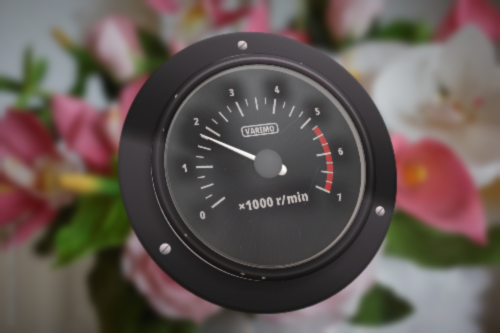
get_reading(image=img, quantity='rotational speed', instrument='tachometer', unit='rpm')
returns 1750 rpm
